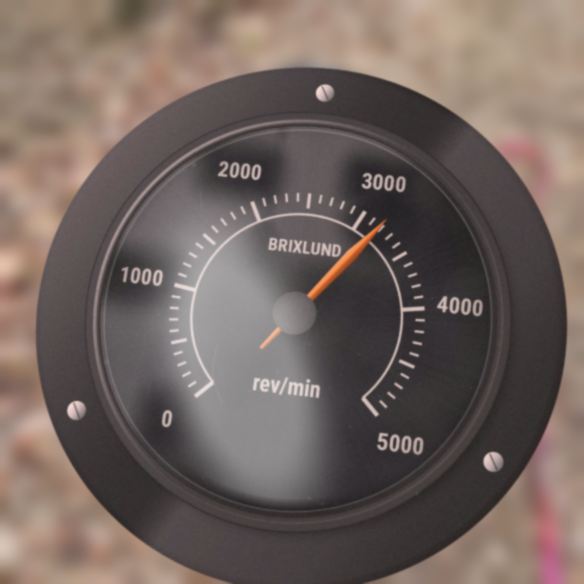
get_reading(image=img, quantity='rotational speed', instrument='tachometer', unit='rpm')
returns 3200 rpm
